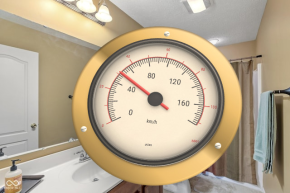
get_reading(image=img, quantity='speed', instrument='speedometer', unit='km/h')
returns 50 km/h
